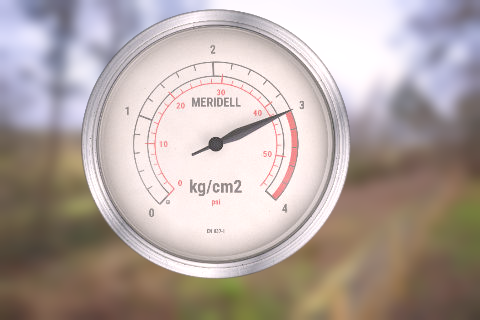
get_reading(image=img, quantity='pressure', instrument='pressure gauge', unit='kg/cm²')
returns 3 kg/cm²
